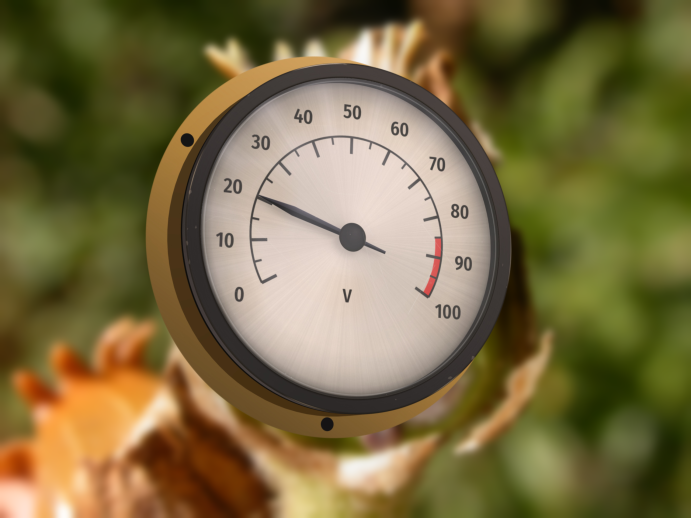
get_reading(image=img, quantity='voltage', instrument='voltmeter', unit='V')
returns 20 V
